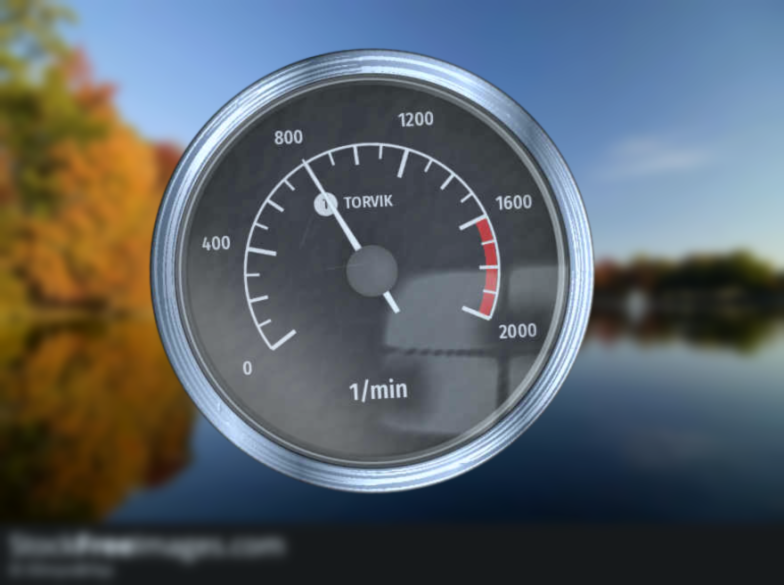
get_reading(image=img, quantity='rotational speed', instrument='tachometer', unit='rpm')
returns 800 rpm
